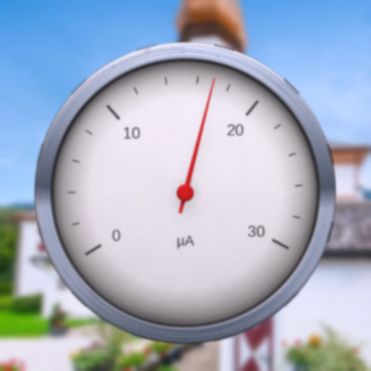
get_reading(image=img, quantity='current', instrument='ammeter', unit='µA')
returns 17 µA
